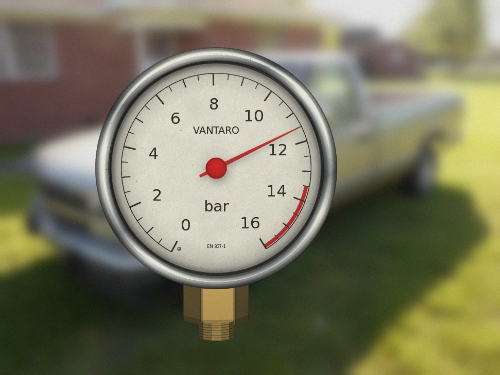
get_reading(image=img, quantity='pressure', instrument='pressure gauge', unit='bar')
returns 11.5 bar
